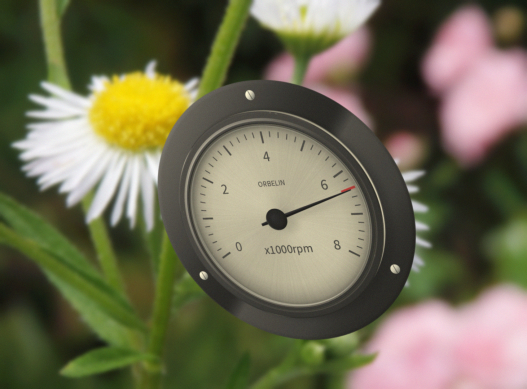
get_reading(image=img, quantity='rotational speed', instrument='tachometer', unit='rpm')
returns 6400 rpm
